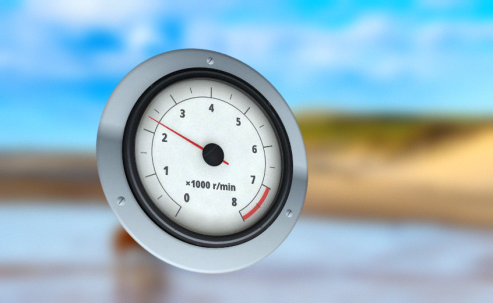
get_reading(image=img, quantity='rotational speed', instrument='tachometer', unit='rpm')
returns 2250 rpm
